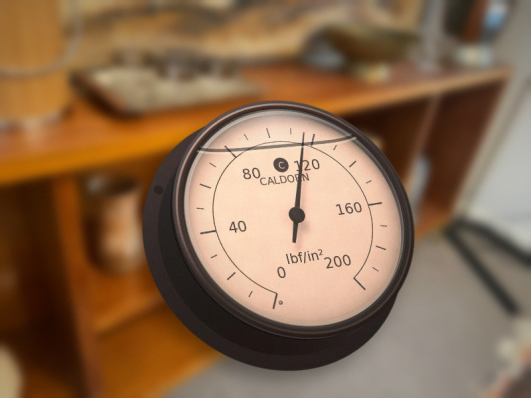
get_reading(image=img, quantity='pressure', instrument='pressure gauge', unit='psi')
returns 115 psi
